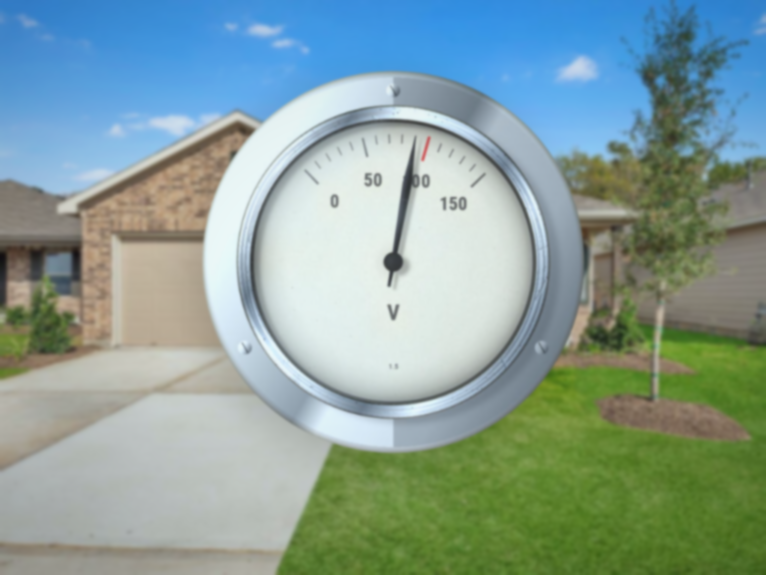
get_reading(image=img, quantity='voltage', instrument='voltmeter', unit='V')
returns 90 V
